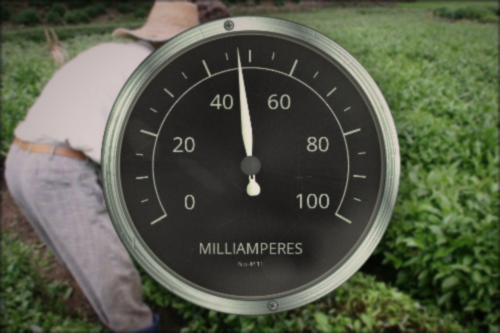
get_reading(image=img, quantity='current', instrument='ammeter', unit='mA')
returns 47.5 mA
